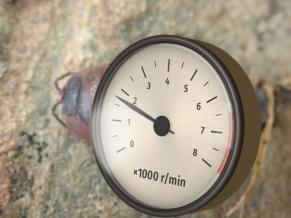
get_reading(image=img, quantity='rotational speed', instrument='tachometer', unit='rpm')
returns 1750 rpm
